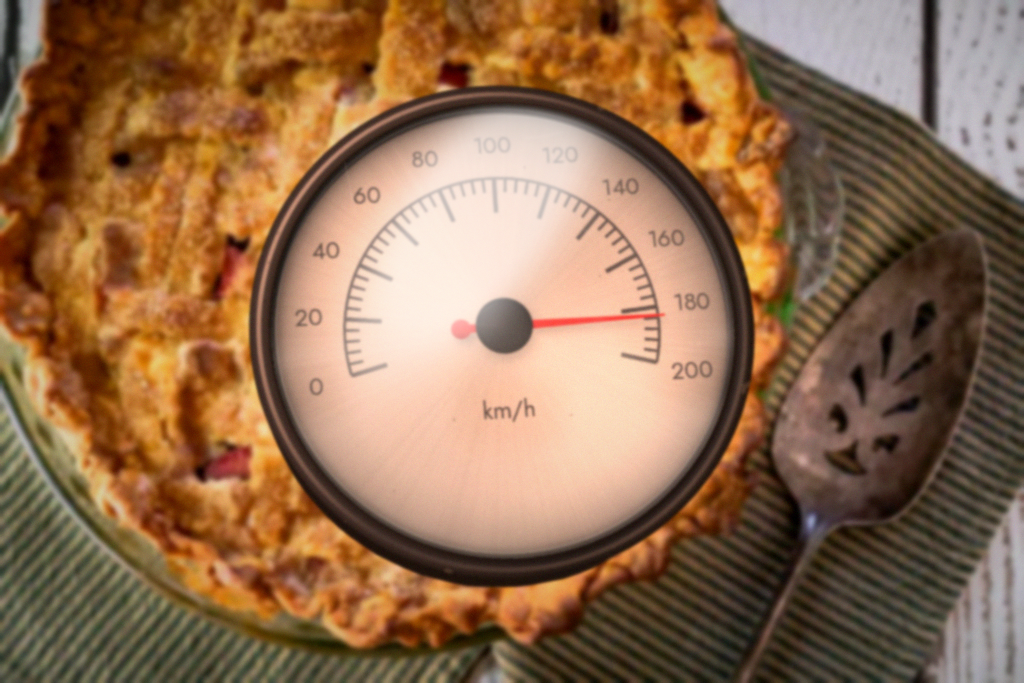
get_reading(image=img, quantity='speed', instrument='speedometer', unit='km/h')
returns 184 km/h
